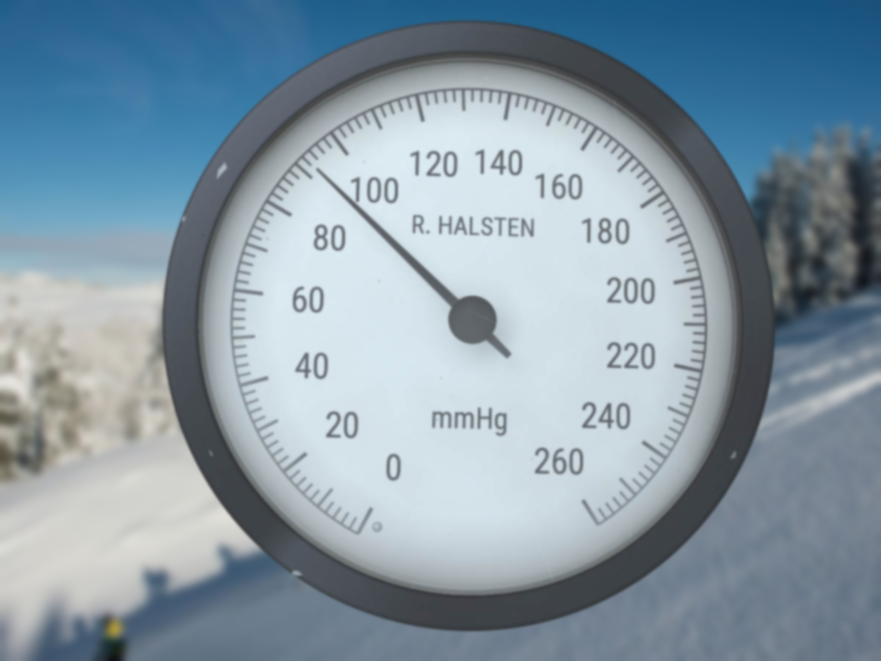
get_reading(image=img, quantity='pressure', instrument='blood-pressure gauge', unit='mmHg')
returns 92 mmHg
